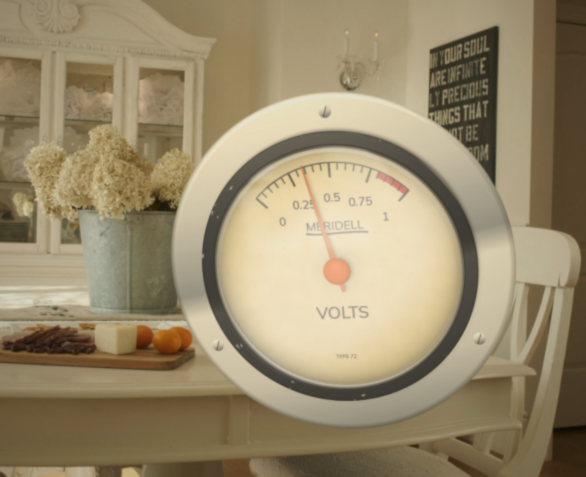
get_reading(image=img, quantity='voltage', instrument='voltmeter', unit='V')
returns 0.35 V
